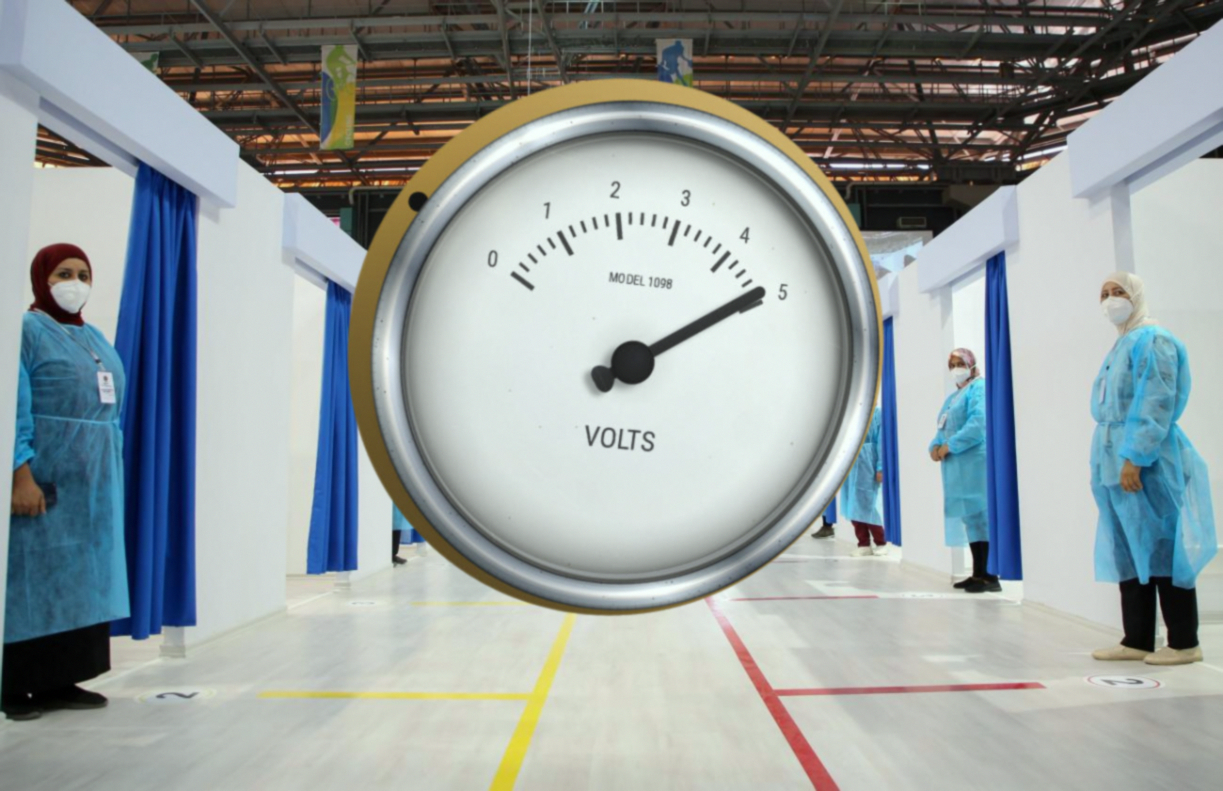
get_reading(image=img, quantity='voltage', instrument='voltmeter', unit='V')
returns 4.8 V
